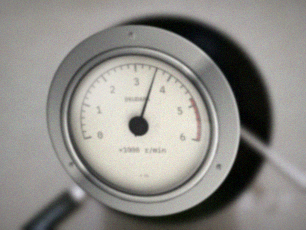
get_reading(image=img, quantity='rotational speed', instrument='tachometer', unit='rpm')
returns 3600 rpm
